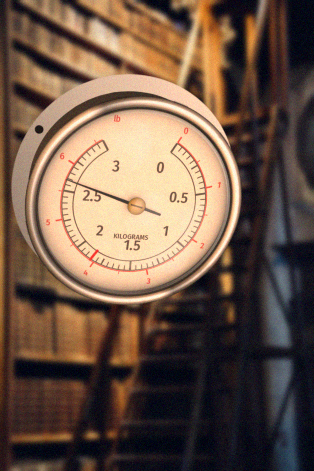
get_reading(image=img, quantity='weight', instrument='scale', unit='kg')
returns 2.6 kg
